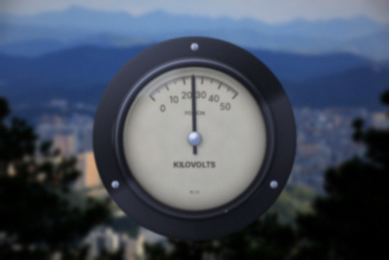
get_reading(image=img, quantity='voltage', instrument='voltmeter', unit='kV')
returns 25 kV
